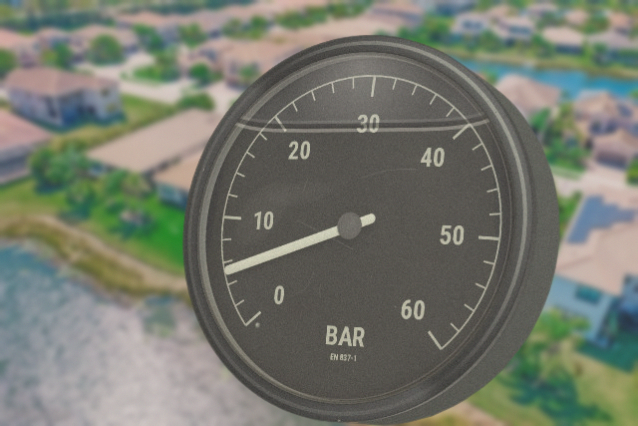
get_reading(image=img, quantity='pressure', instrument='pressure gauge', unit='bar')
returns 5 bar
